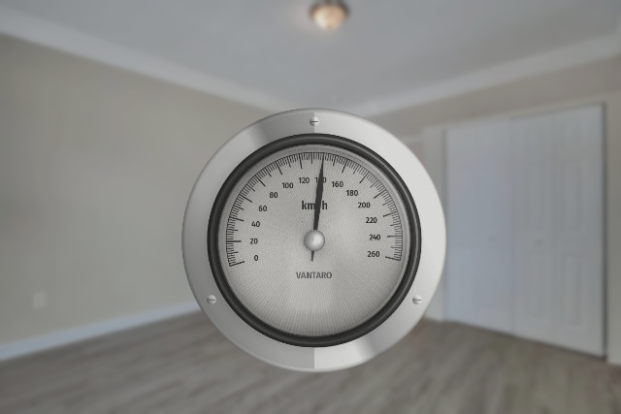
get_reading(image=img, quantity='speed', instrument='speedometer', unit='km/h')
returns 140 km/h
